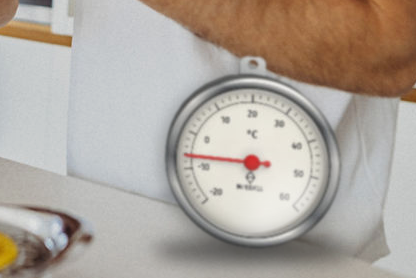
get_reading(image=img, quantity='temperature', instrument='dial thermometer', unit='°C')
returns -6 °C
